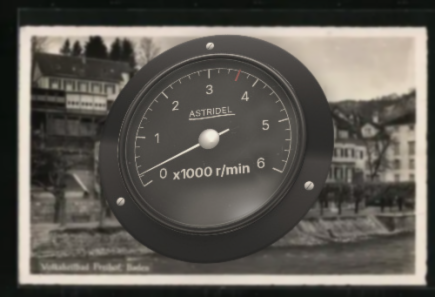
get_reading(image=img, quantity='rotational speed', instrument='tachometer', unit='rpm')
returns 200 rpm
